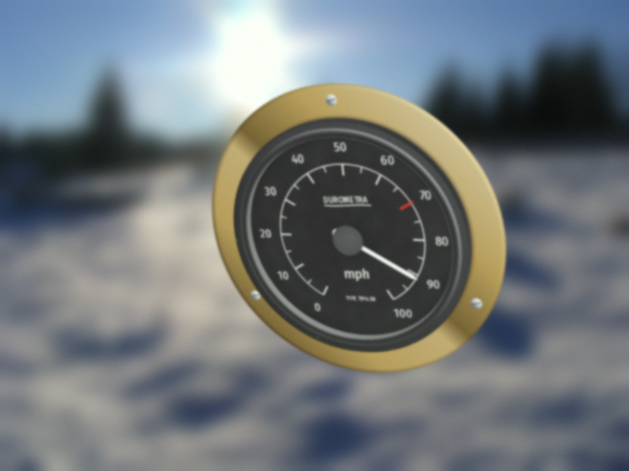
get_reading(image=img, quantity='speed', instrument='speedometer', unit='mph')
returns 90 mph
